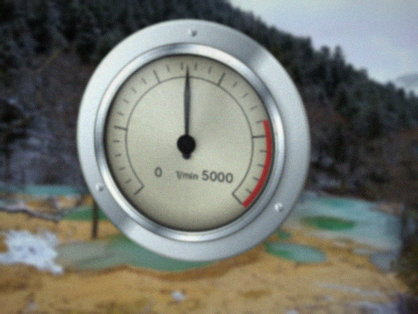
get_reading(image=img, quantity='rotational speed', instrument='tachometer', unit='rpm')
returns 2500 rpm
